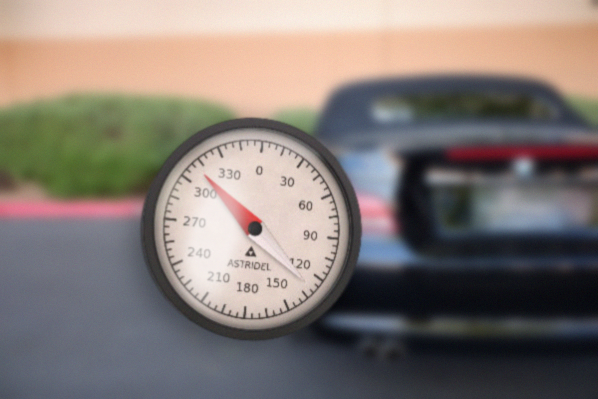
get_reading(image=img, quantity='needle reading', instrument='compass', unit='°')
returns 310 °
